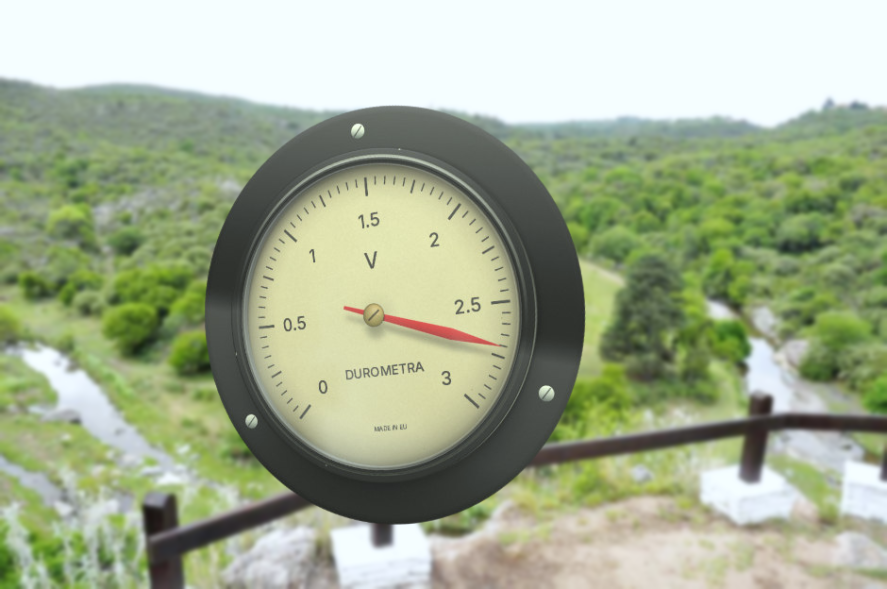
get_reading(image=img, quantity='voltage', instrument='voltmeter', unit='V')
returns 2.7 V
